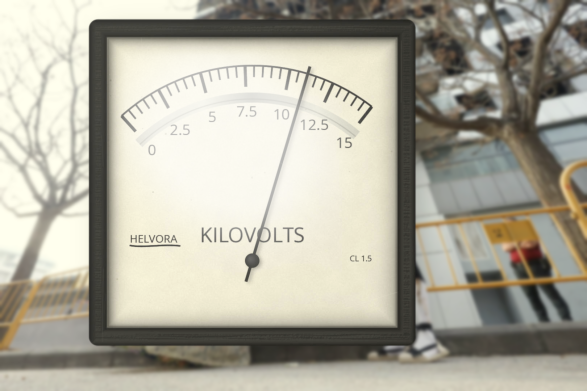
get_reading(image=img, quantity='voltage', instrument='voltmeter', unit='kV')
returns 11 kV
